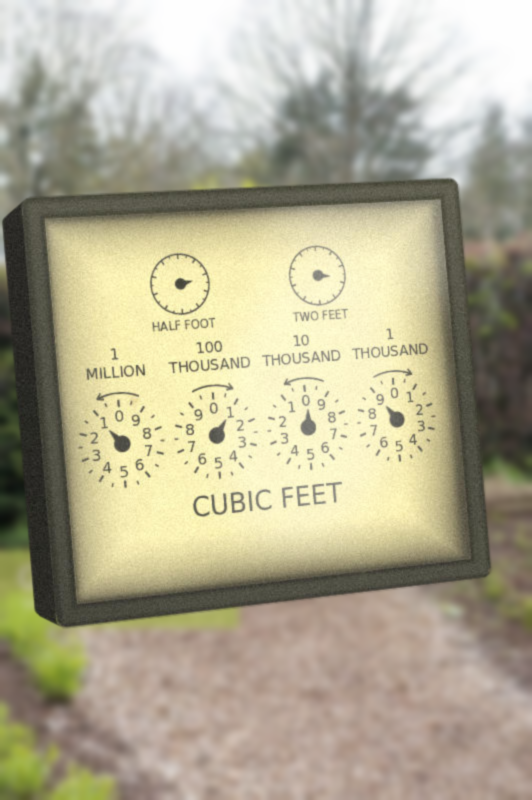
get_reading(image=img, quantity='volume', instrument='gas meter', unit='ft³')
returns 109900 ft³
